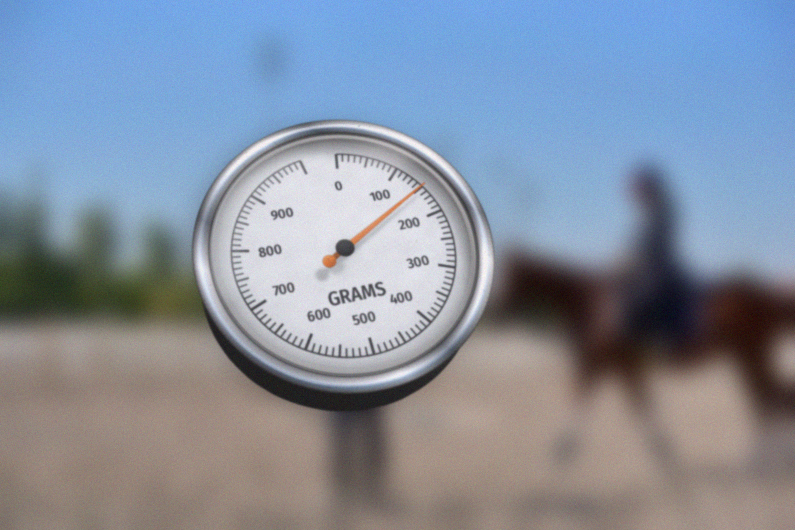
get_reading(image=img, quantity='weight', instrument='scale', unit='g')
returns 150 g
